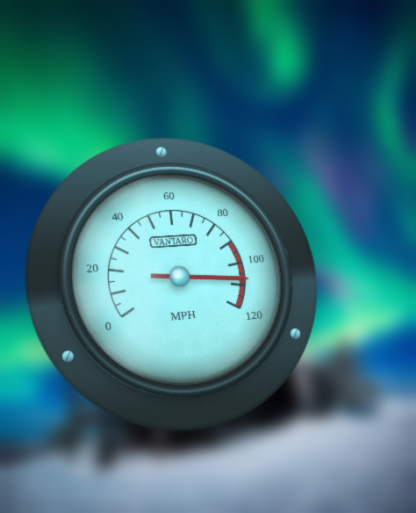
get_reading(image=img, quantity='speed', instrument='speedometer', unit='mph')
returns 107.5 mph
